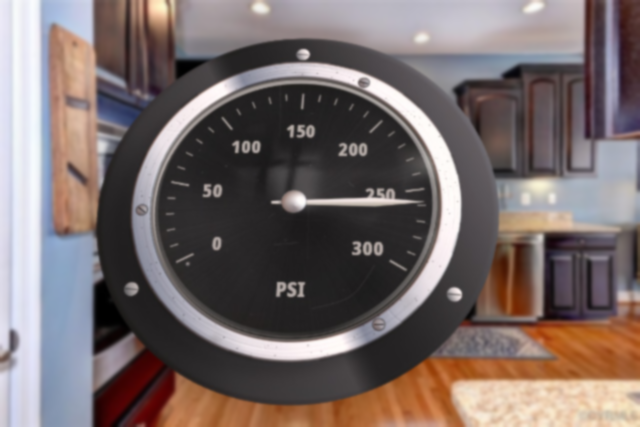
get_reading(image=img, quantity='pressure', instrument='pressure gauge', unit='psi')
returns 260 psi
